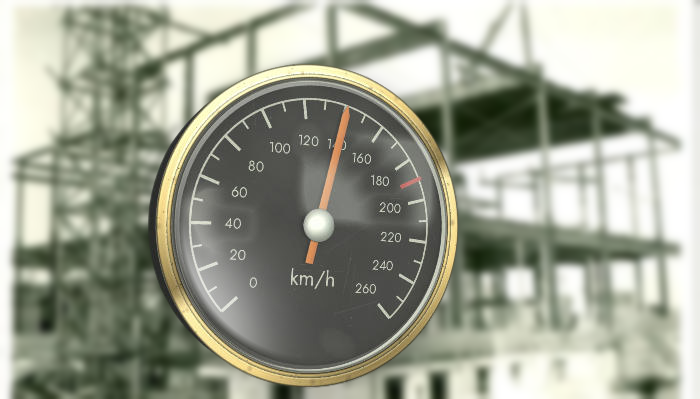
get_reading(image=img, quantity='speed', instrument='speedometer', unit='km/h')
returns 140 km/h
